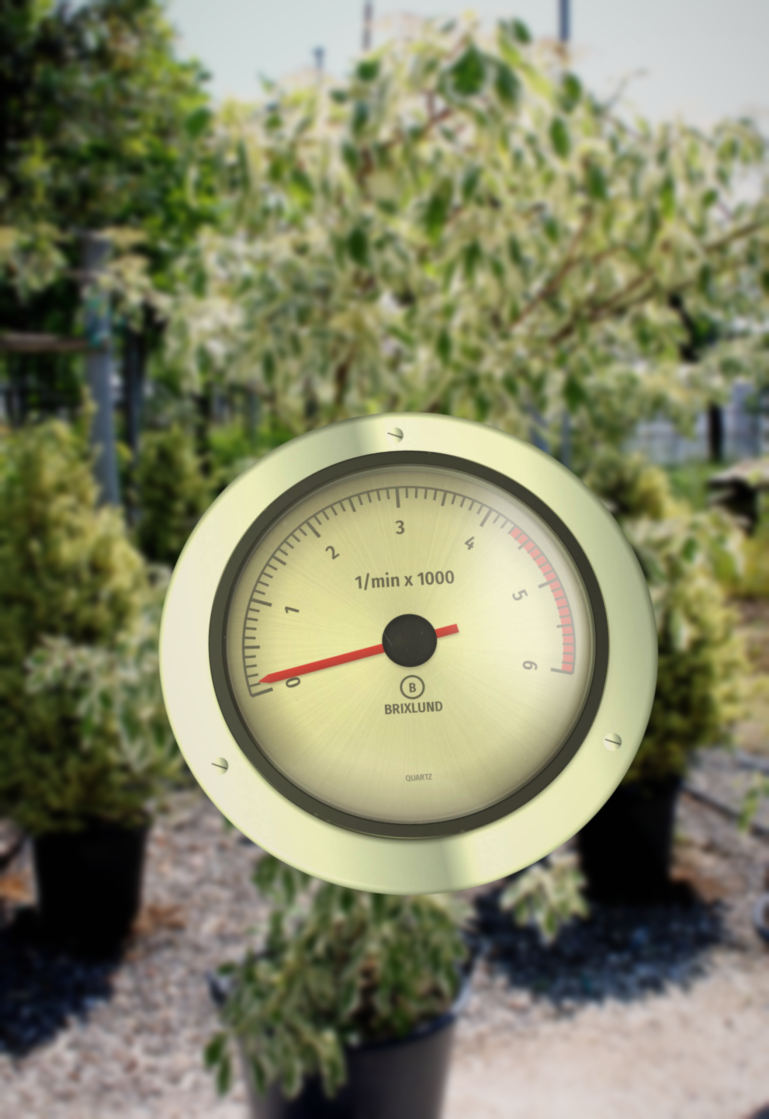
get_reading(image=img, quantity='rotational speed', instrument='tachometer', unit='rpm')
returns 100 rpm
